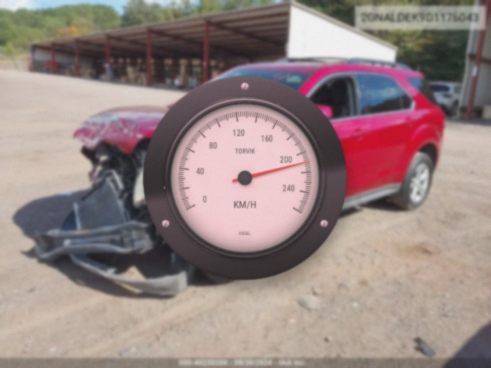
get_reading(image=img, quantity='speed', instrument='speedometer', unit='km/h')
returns 210 km/h
